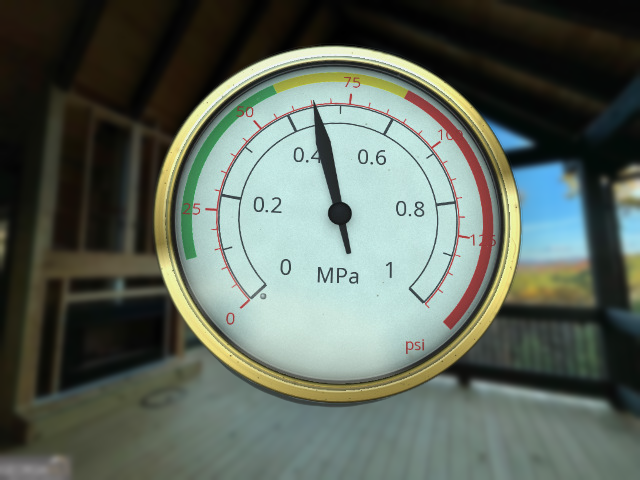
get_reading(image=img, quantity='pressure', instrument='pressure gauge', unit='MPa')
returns 0.45 MPa
